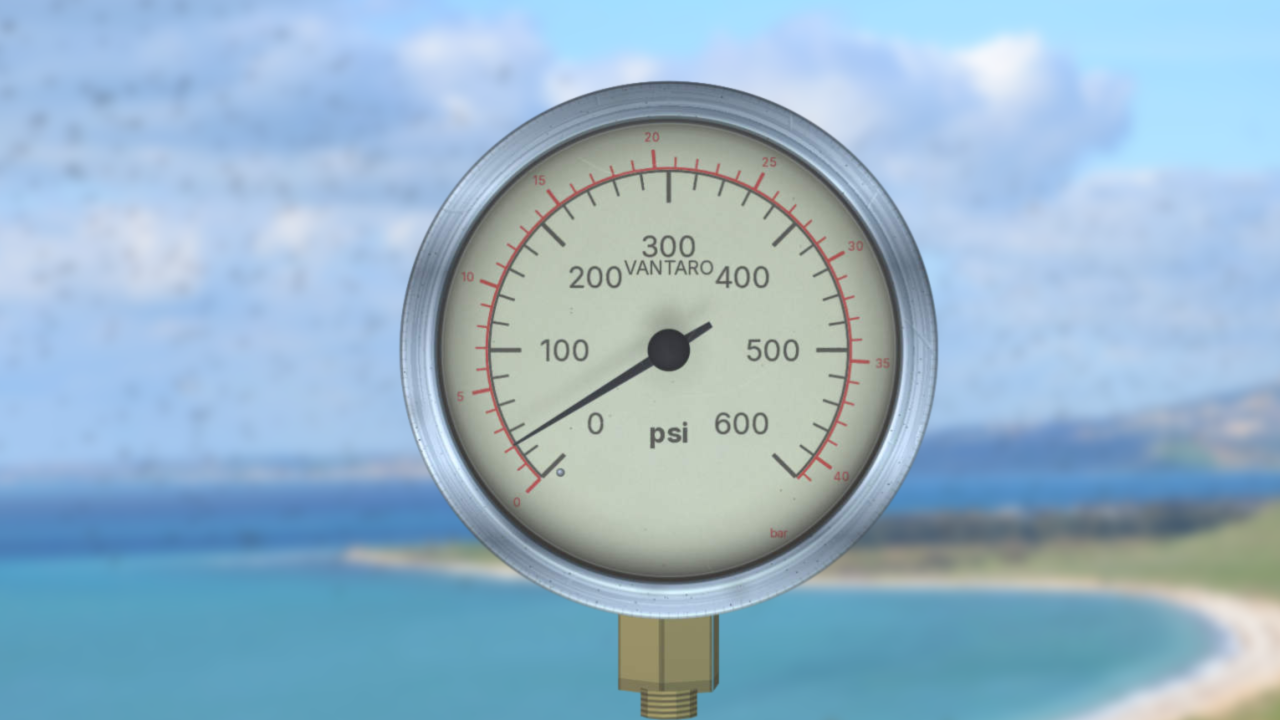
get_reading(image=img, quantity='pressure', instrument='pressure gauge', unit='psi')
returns 30 psi
